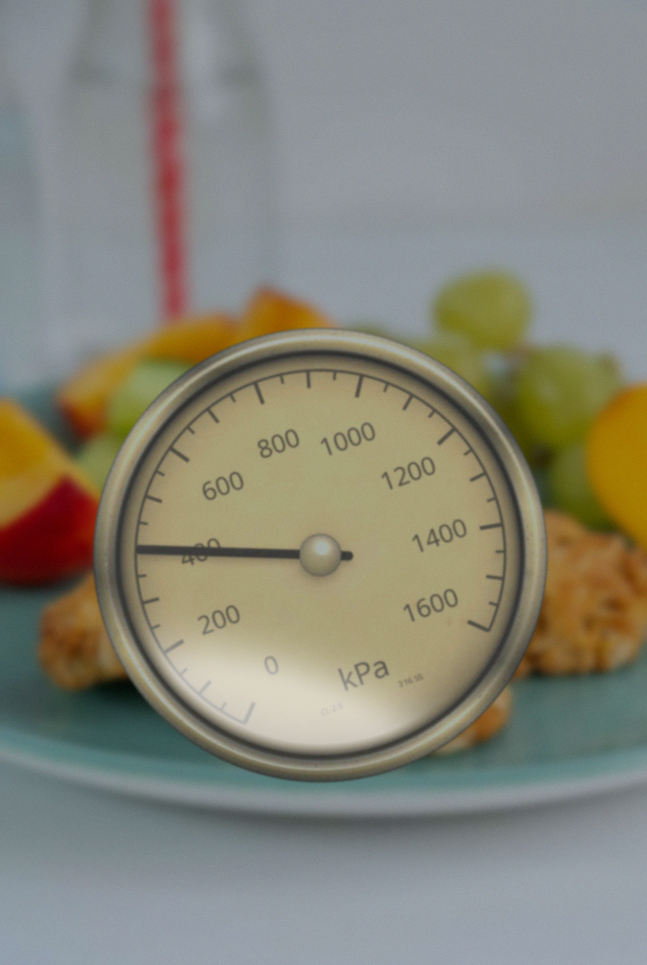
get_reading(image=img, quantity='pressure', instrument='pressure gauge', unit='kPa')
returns 400 kPa
